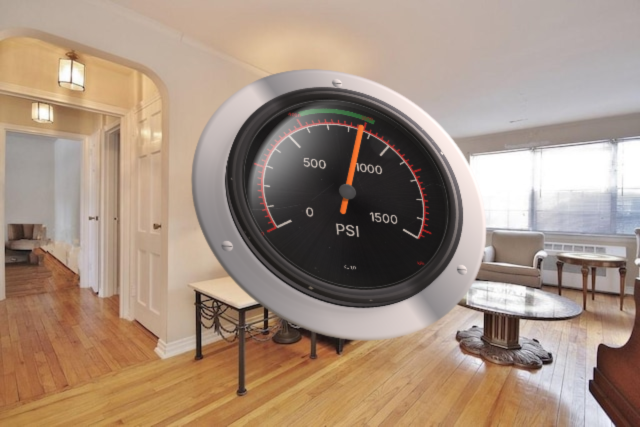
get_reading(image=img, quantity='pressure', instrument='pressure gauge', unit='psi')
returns 850 psi
